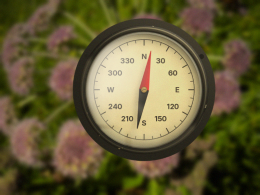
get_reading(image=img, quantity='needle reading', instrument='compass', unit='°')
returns 10 °
